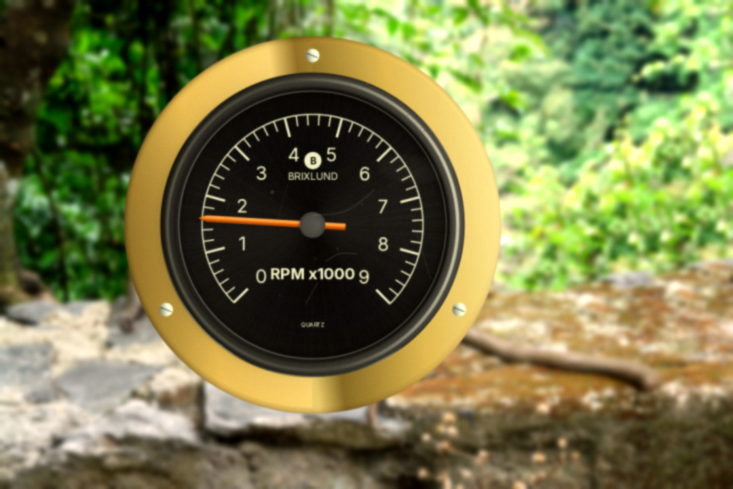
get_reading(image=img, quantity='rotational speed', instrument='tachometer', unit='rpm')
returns 1600 rpm
